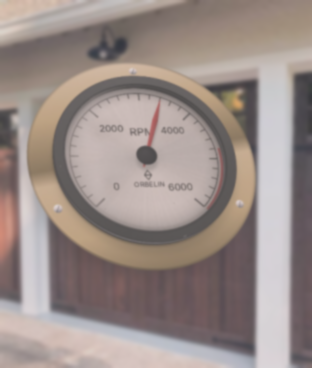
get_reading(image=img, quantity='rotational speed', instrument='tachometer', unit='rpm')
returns 3400 rpm
